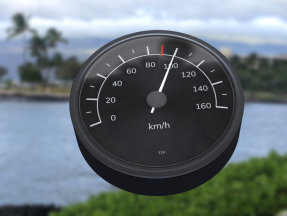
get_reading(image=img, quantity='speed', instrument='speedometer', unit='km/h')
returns 100 km/h
